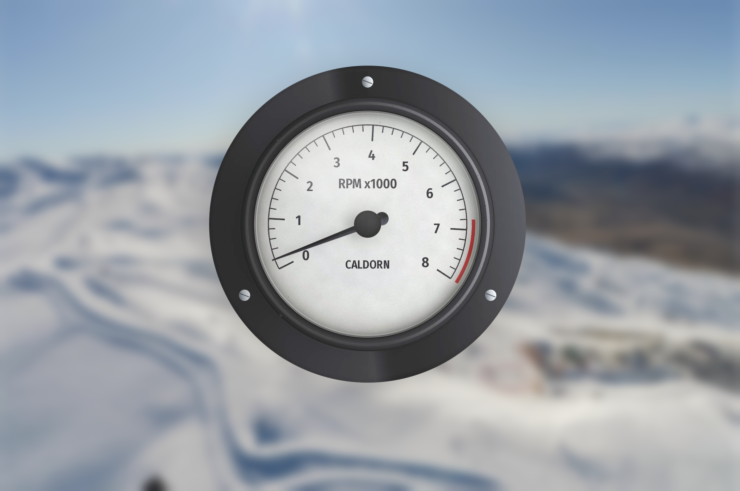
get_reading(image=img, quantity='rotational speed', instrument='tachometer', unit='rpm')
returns 200 rpm
